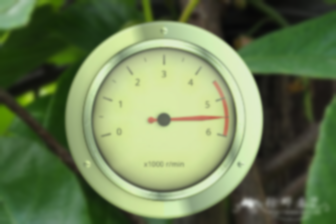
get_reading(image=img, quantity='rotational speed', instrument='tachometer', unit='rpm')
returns 5500 rpm
